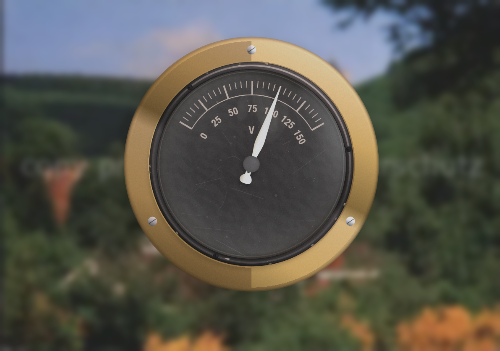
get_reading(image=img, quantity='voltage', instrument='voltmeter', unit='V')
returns 100 V
